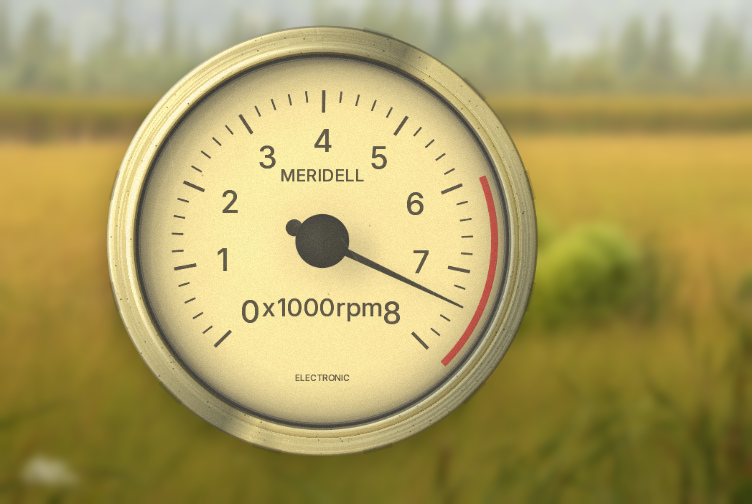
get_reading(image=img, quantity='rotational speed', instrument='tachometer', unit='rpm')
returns 7400 rpm
